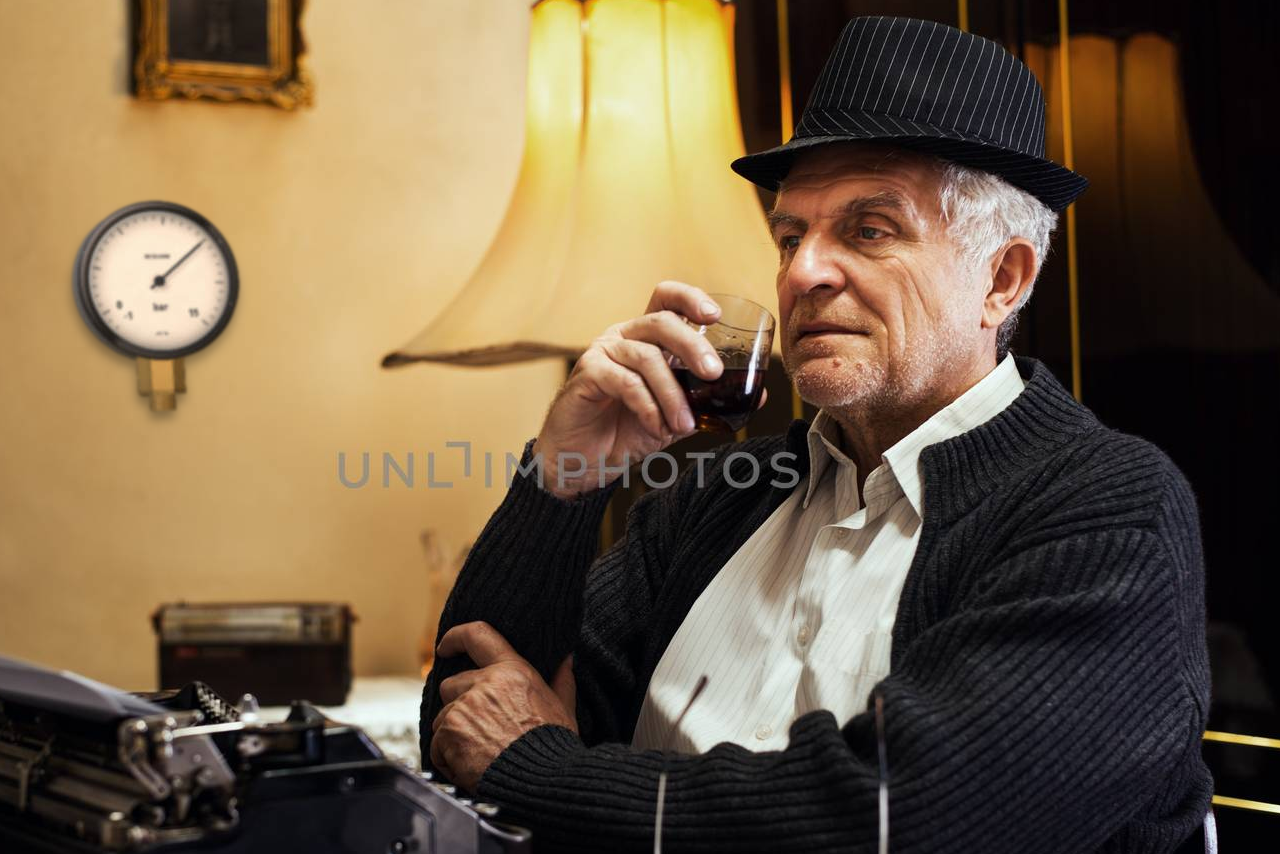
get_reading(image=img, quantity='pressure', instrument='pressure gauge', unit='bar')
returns 10 bar
